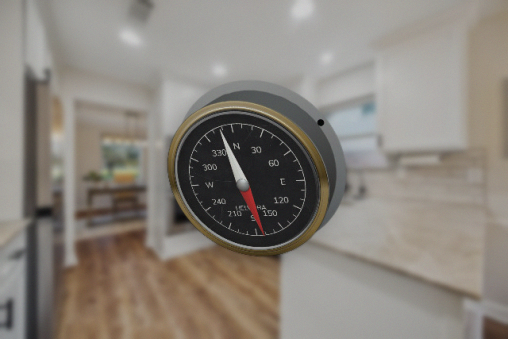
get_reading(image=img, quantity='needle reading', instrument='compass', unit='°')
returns 170 °
